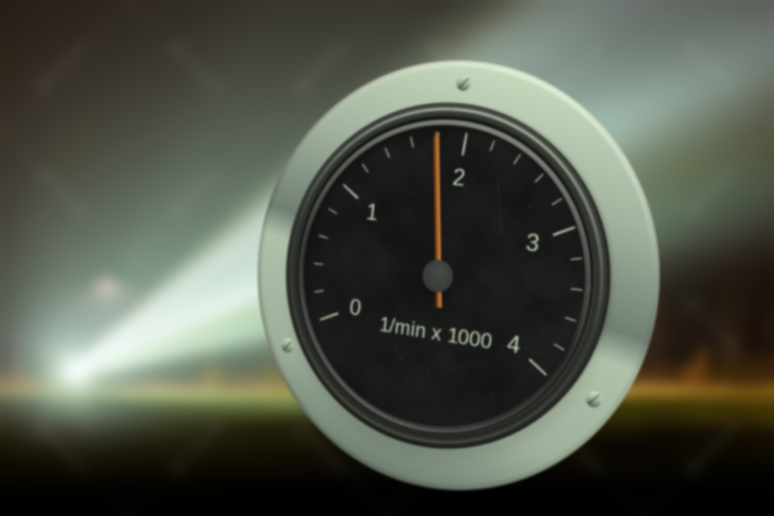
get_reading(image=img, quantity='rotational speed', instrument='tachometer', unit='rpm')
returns 1800 rpm
